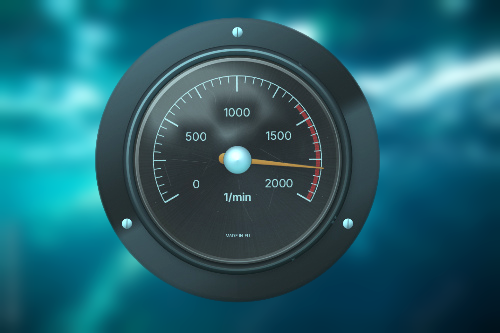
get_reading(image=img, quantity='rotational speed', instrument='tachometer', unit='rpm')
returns 1800 rpm
